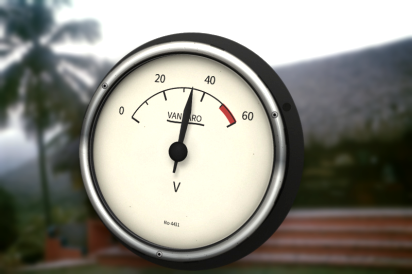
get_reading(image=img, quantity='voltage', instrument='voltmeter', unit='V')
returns 35 V
